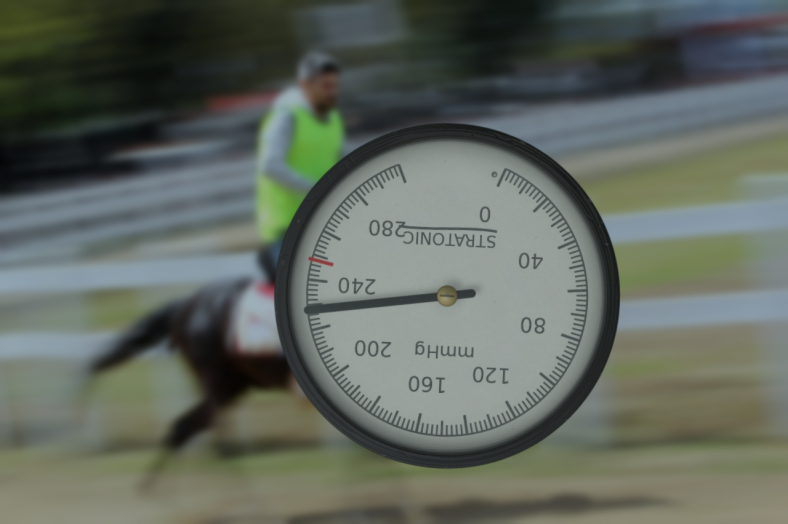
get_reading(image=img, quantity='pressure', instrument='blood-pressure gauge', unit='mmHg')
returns 228 mmHg
